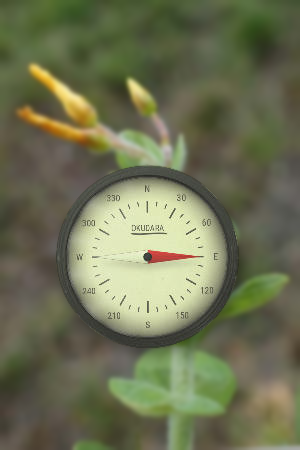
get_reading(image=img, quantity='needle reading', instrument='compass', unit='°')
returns 90 °
